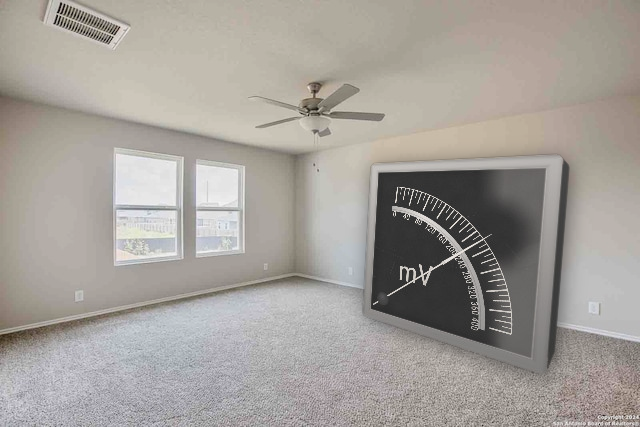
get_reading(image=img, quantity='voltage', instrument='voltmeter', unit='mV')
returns 220 mV
